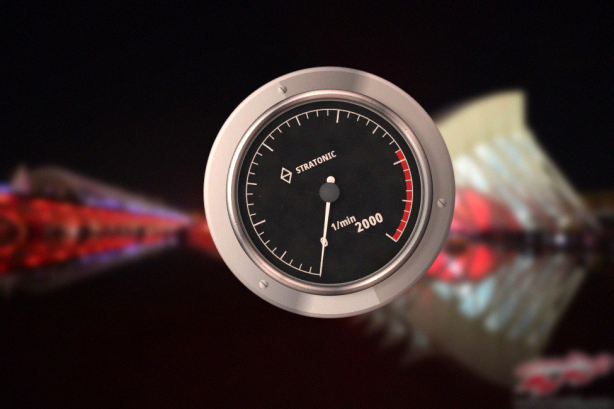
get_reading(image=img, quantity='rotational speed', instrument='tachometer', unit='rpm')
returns 0 rpm
